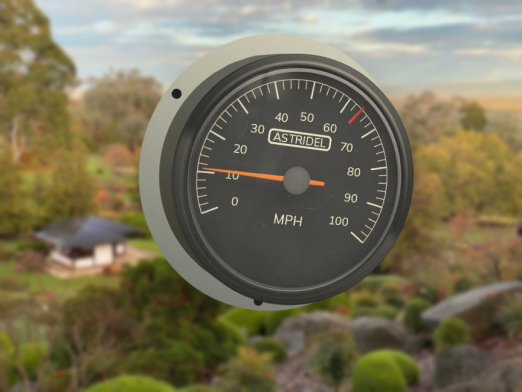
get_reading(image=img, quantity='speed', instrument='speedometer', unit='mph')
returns 11 mph
